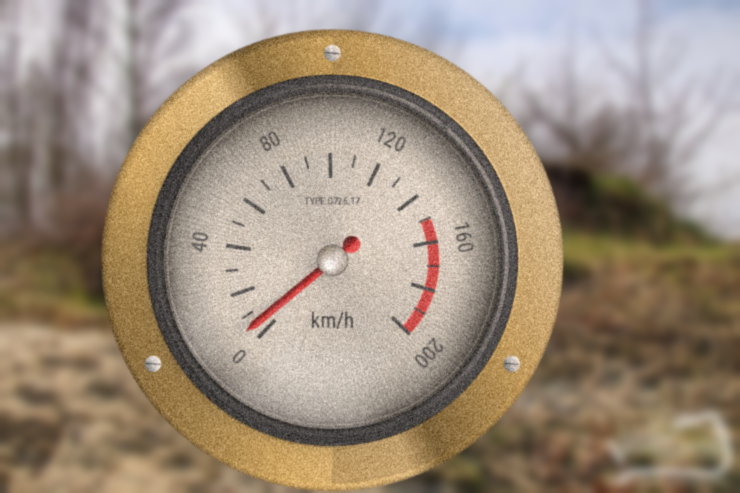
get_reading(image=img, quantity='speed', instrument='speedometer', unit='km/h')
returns 5 km/h
